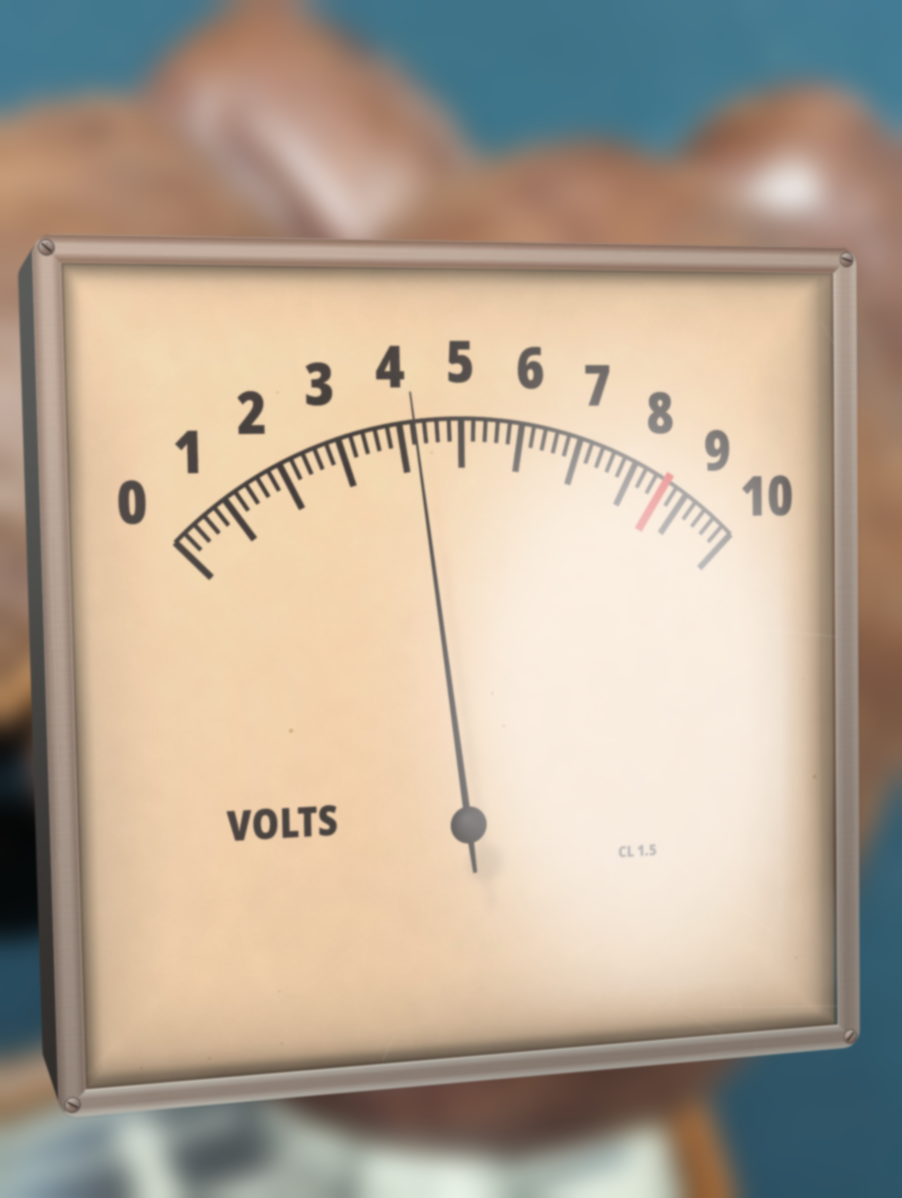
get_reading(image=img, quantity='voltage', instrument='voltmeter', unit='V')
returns 4.2 V
